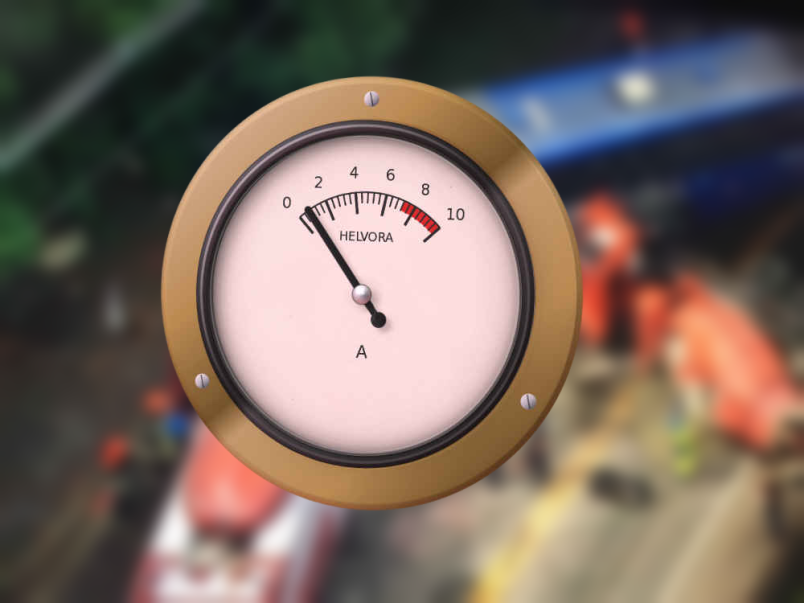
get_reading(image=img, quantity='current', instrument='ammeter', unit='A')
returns 0.8 A
